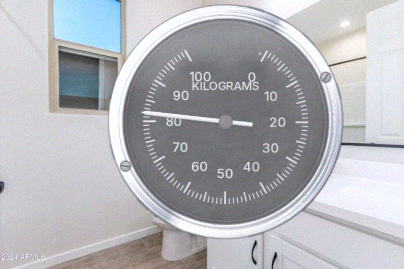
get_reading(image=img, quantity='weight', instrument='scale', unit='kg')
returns 82 kg
